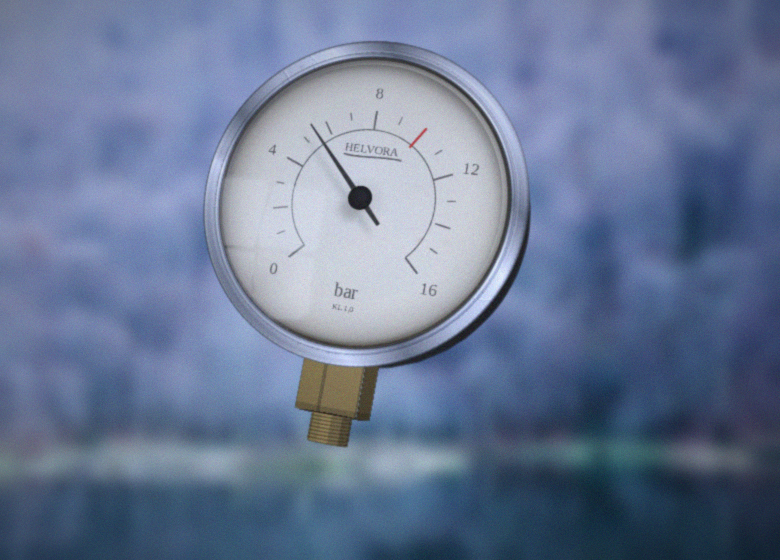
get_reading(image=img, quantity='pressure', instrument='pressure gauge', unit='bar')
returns 5.5 bar
